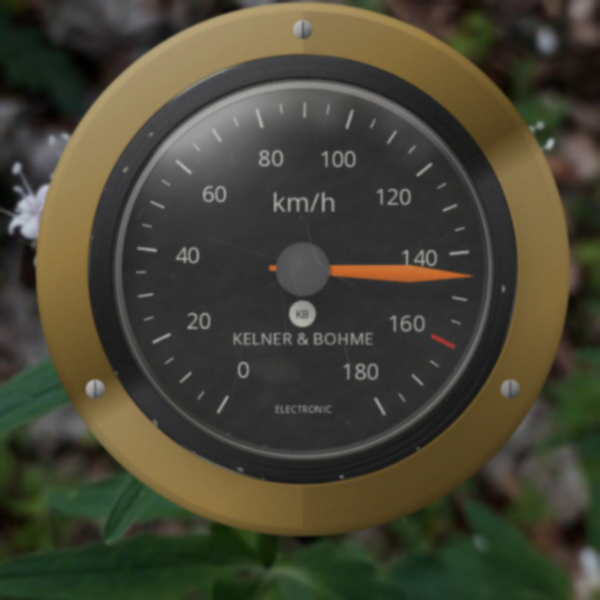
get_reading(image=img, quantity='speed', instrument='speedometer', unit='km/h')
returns 145 km/h
